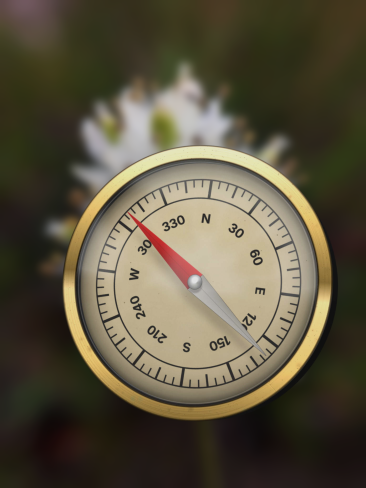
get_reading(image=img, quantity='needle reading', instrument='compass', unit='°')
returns 307.5 °
